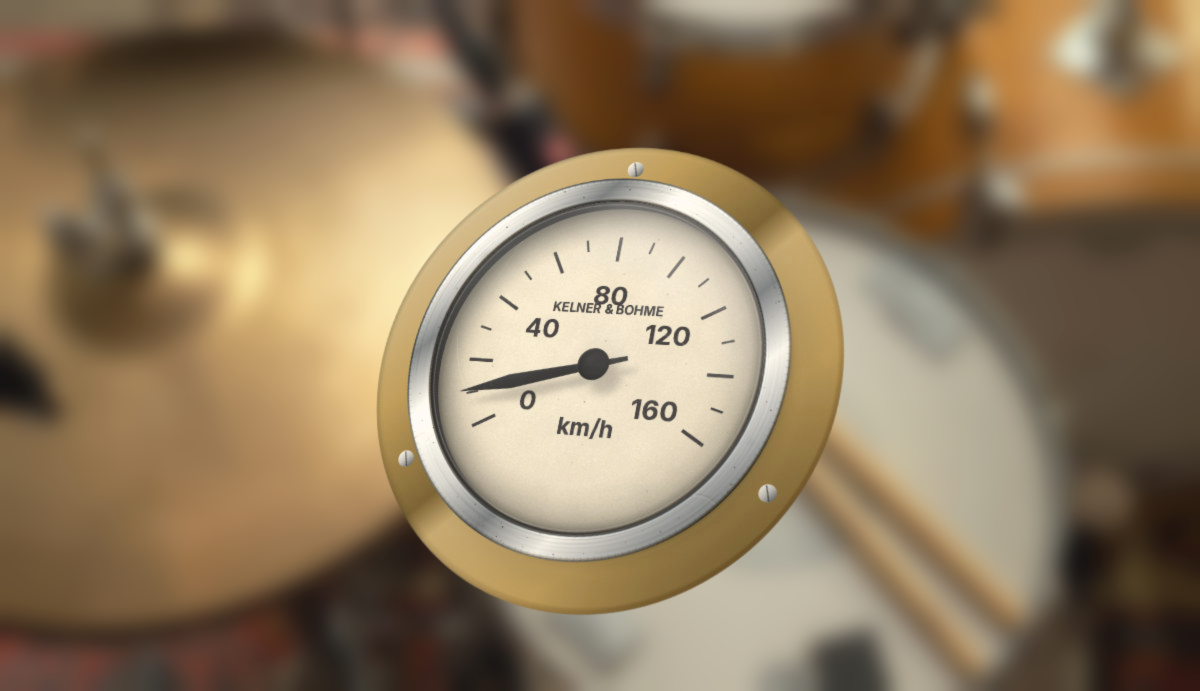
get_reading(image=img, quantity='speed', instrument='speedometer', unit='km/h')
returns 10 km/h
